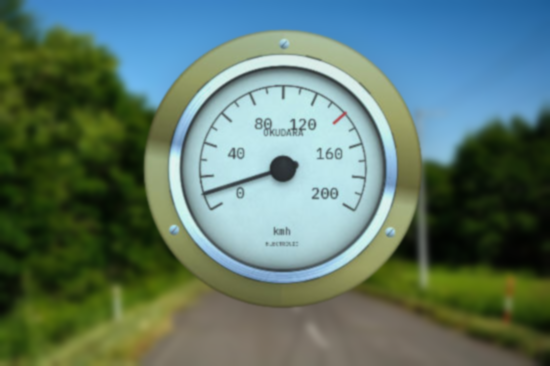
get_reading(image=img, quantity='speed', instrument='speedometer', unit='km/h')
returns 10 km/h
